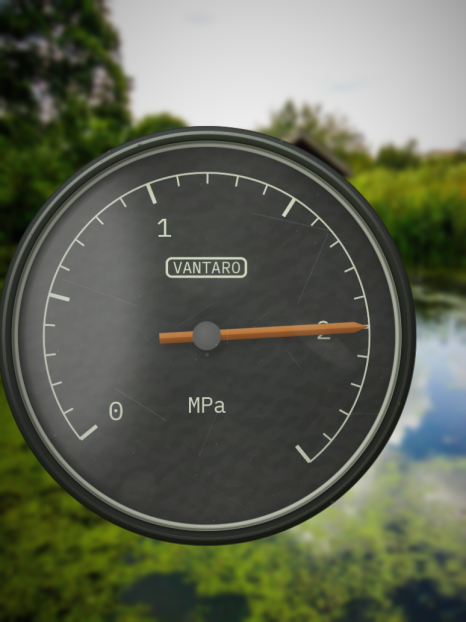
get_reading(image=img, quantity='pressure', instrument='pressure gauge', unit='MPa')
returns 2 MPa
